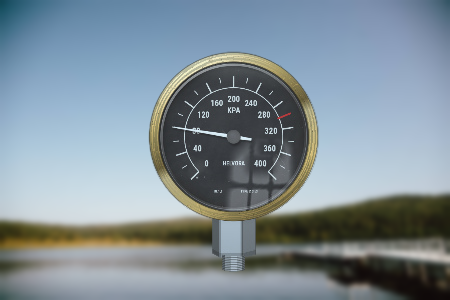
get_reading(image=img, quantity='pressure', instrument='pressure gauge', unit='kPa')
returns 80 kPa
